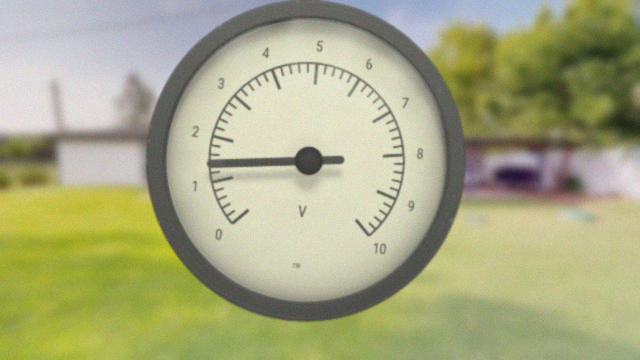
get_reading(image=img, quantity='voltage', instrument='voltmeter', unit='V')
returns 1.4 V
